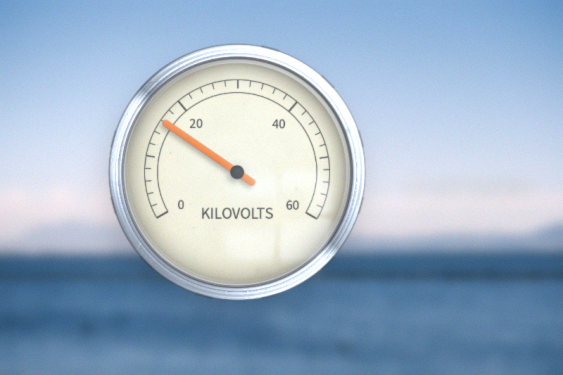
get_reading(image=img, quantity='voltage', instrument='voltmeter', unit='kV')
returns 16 kV
